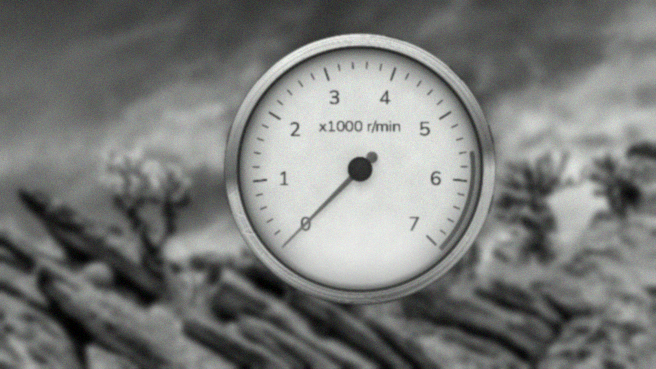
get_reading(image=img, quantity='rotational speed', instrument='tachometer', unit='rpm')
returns 0 rpm
